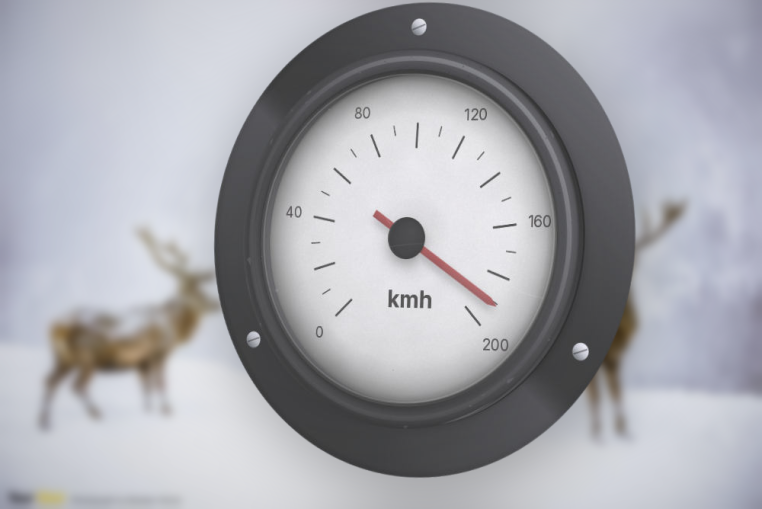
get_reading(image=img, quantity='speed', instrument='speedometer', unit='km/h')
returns 190 km/h
